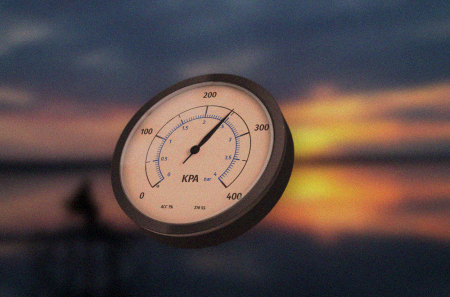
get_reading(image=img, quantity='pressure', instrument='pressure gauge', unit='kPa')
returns 250 kPa
